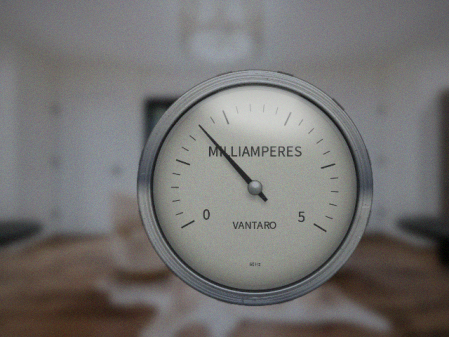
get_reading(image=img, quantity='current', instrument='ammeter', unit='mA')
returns 1.6 mA
